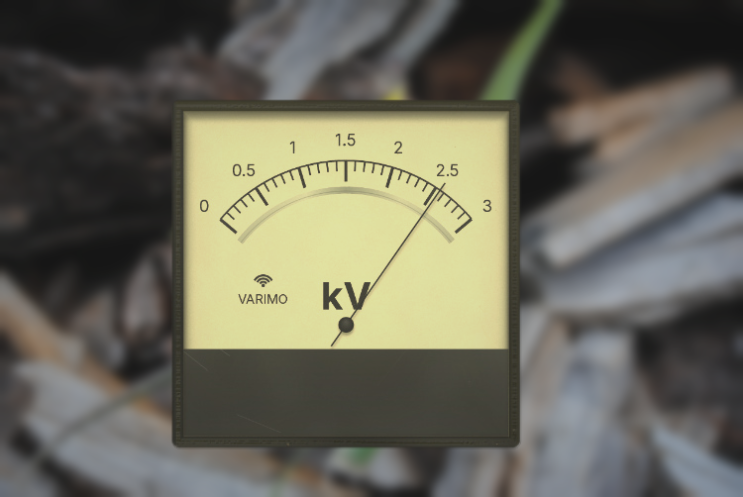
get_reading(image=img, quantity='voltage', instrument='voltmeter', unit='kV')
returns 2.55 kV
